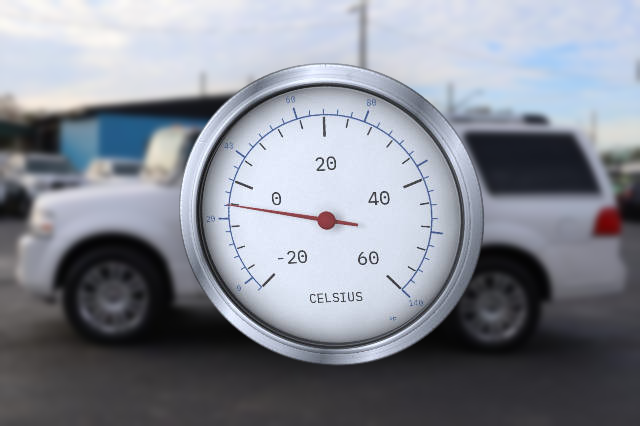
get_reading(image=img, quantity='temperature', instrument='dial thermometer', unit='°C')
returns -4 °C
